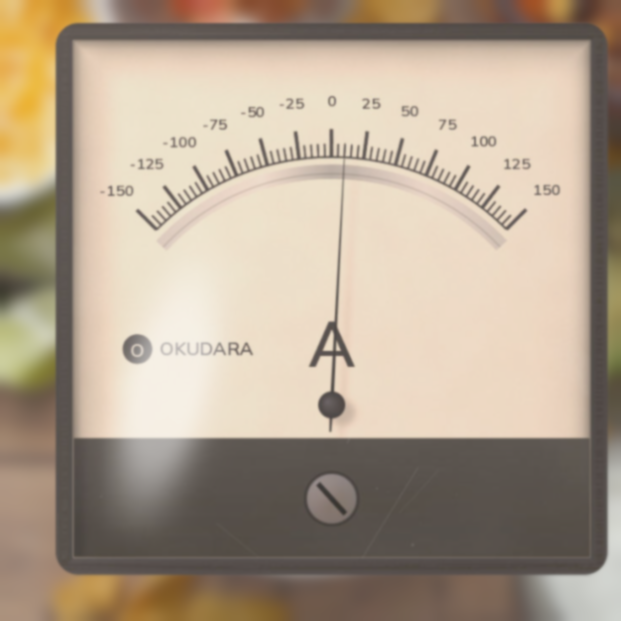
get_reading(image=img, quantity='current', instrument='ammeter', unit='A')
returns 10 A
